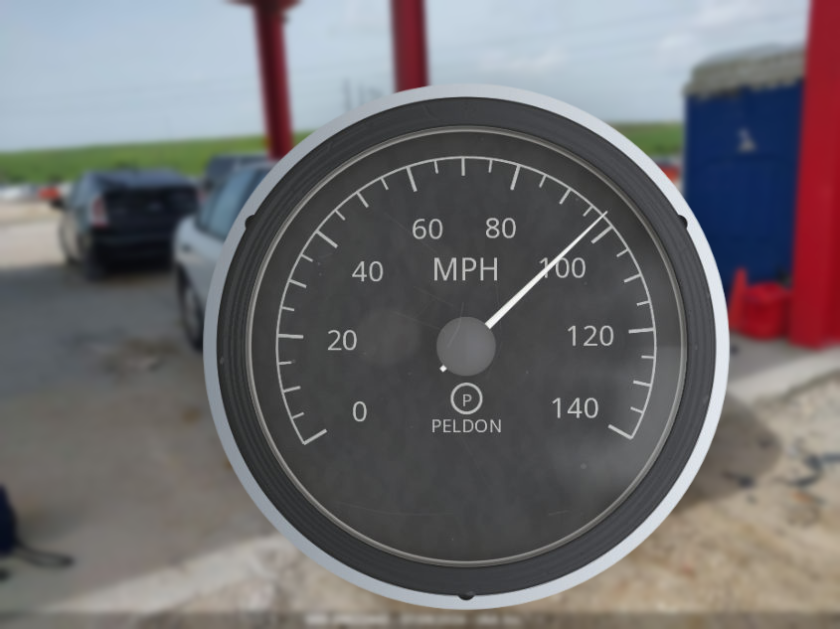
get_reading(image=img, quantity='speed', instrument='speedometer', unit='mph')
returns 97.5 mph
